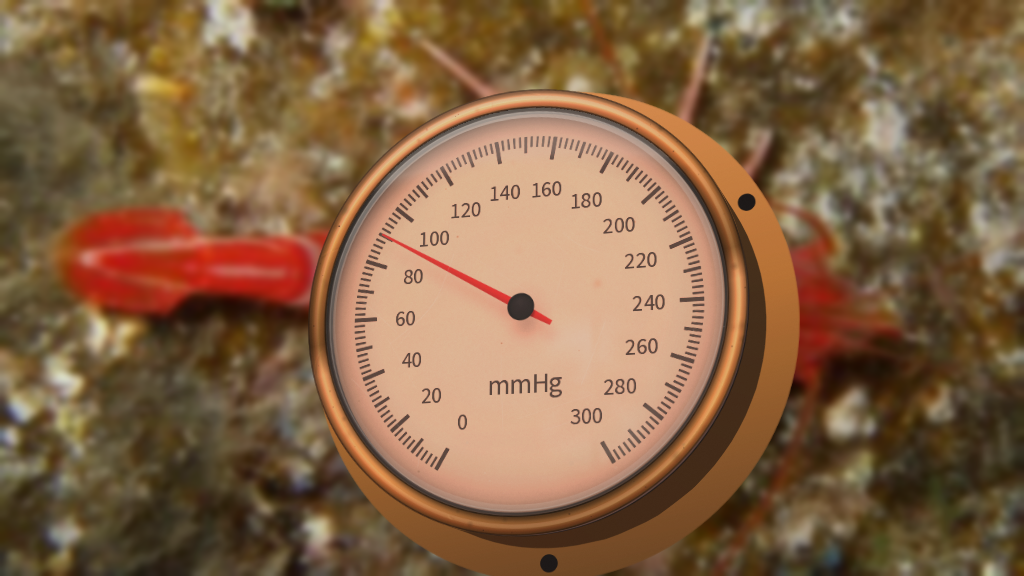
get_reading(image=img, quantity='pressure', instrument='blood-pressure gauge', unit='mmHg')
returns 90 mmHg
